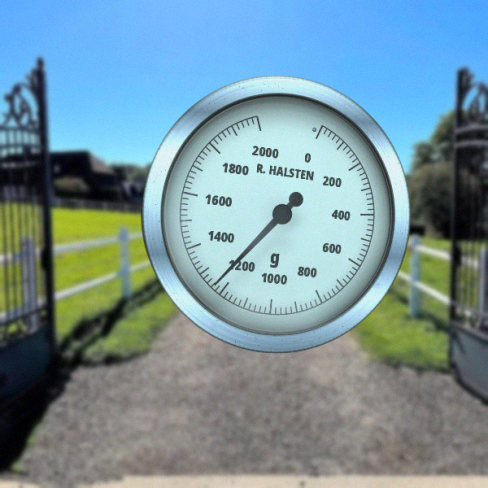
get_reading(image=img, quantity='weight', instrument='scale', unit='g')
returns 1240 g
